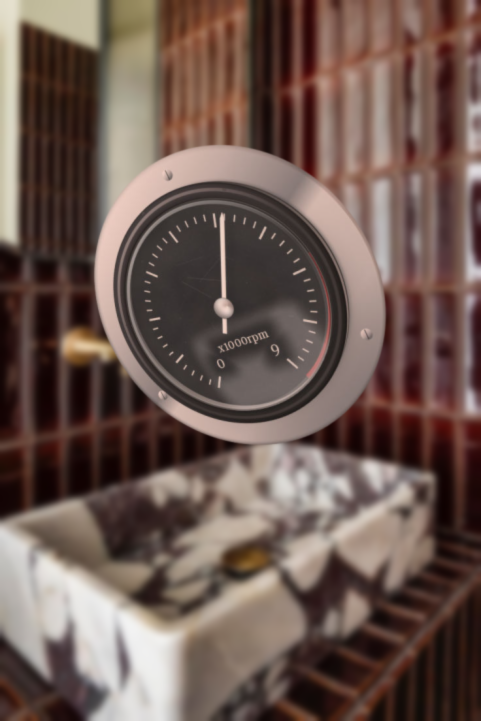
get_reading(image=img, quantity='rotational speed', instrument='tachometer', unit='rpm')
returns 5200 rpm
